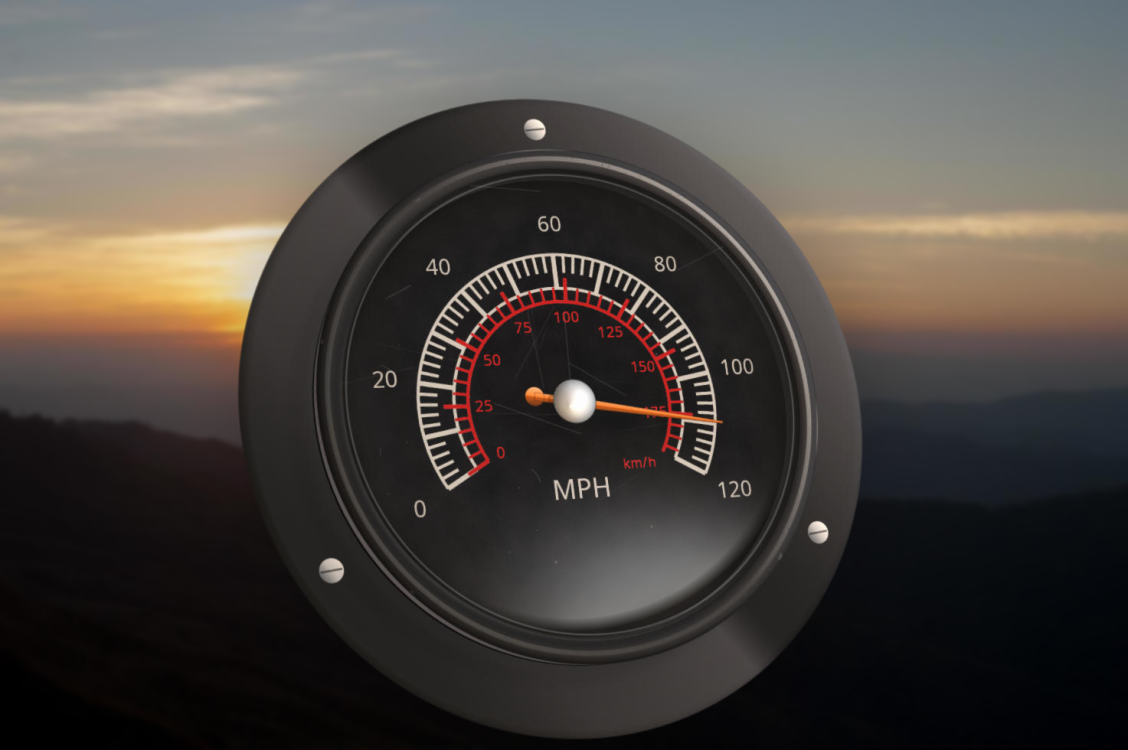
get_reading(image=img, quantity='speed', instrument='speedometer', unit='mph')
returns 110 mph
